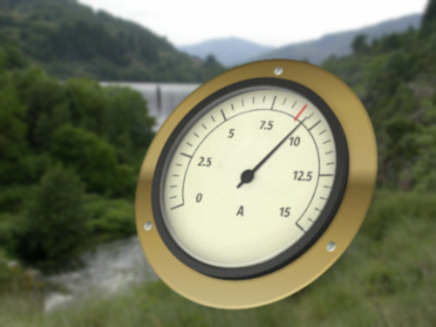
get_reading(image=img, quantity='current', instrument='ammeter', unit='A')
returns 9.5 A
